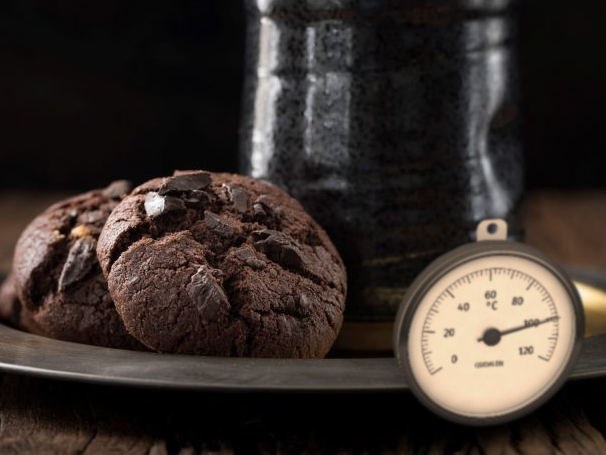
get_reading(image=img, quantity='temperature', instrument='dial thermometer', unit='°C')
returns 100 °C
